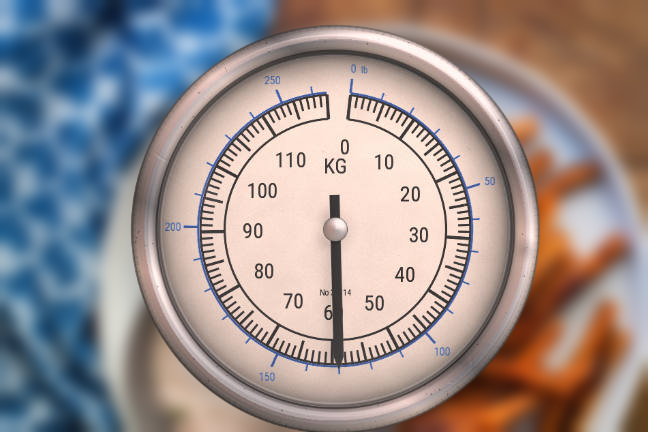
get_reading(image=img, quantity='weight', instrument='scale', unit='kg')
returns 59 kg
